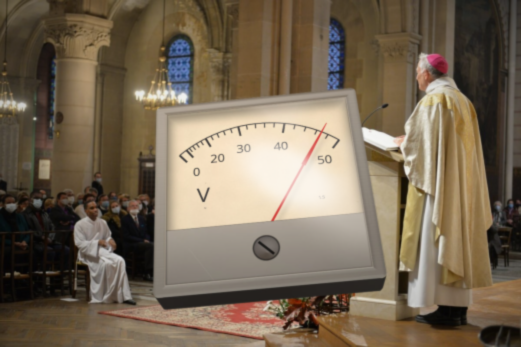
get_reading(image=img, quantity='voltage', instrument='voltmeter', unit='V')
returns 47 V
